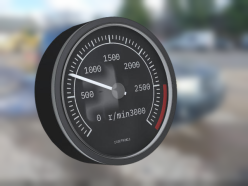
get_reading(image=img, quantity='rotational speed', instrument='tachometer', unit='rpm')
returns 750 rpm
